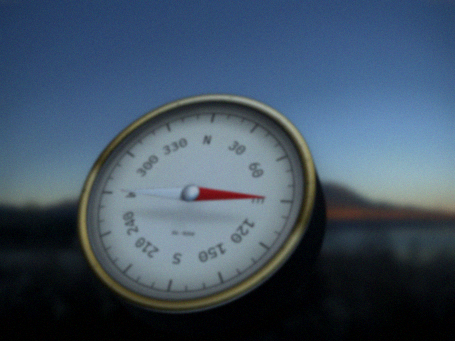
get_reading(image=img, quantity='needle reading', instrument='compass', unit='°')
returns 90 °
